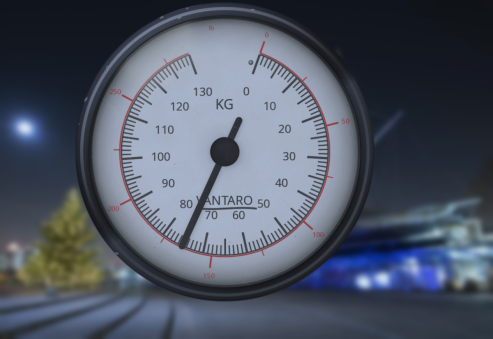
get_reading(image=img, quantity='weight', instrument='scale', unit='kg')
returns 75 kg
